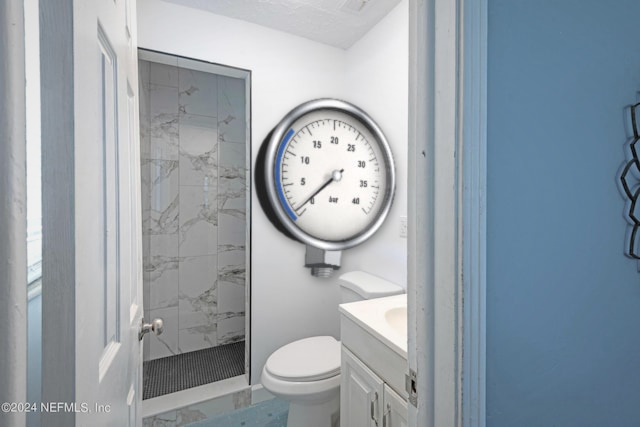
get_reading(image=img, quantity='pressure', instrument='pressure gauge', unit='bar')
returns 1 bar
